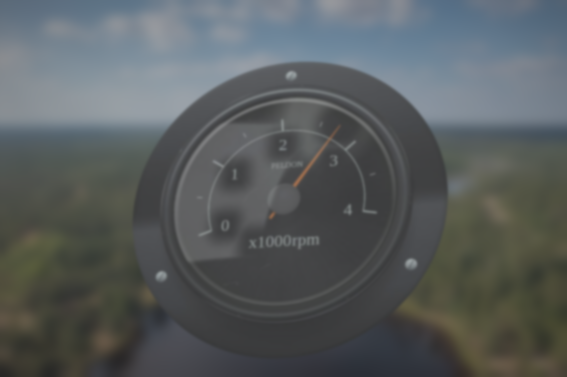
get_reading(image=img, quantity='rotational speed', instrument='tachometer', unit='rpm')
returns 2750 rpm
